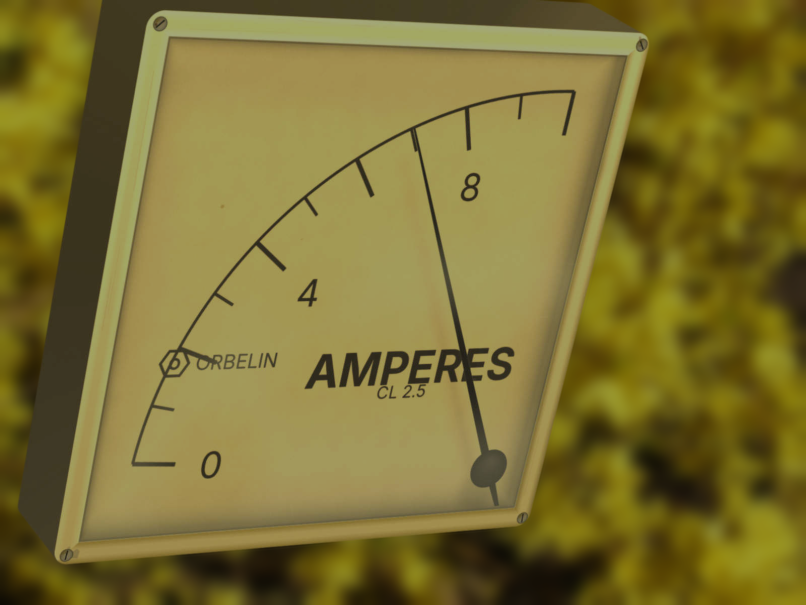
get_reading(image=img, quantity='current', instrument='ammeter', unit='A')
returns 7 A
